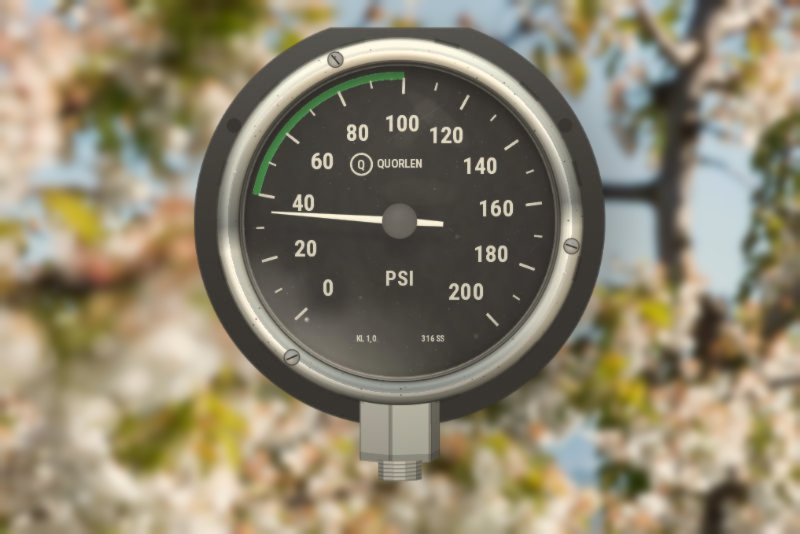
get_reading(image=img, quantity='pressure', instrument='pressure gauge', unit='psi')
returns 35 psi
